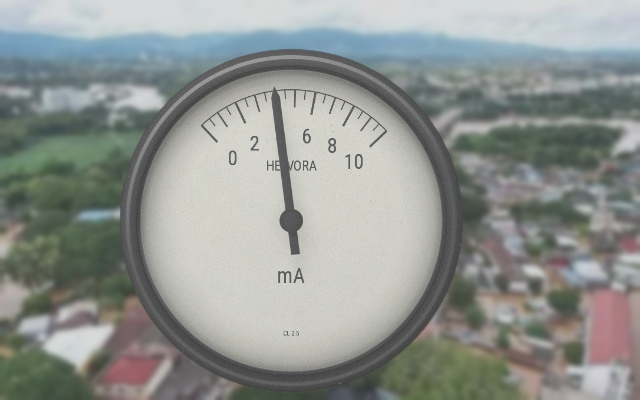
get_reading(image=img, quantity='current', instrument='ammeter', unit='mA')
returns 4 mA
